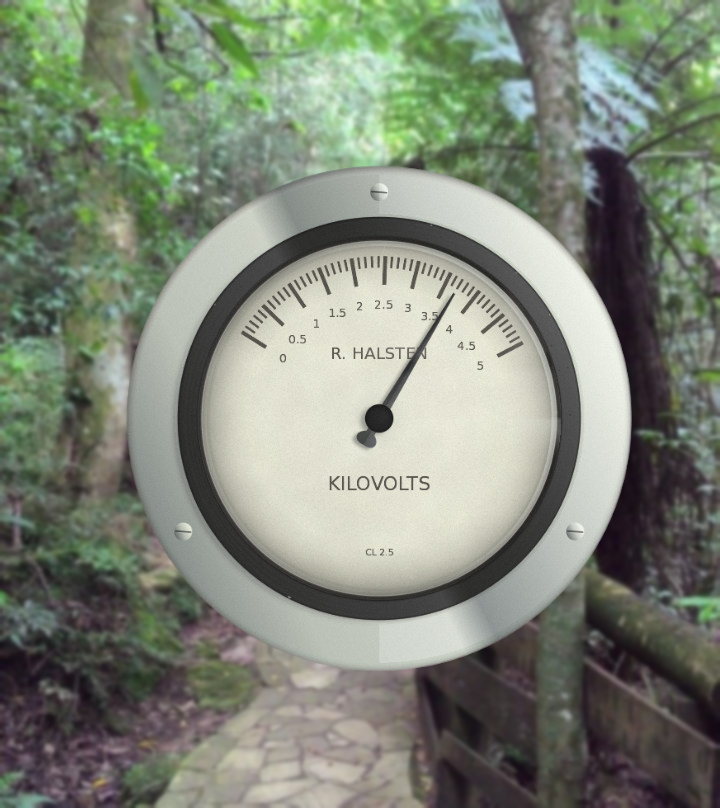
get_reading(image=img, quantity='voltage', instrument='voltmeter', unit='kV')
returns 3.7 kV
